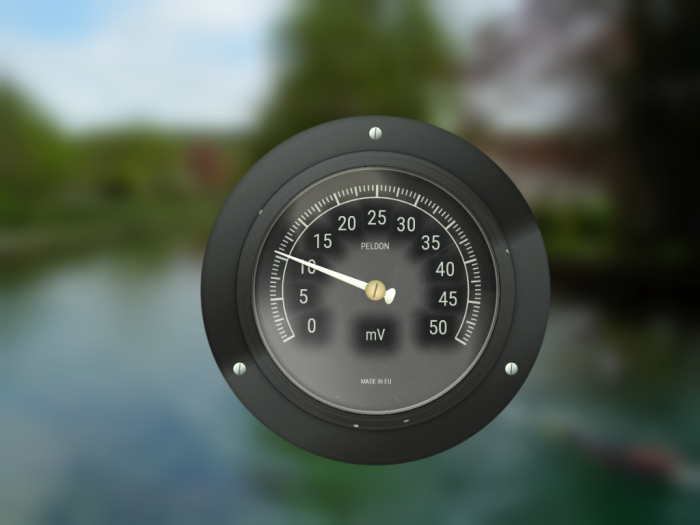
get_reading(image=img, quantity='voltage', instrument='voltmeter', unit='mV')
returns 10.5 mV
